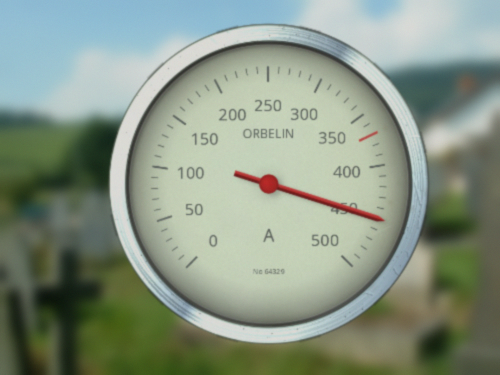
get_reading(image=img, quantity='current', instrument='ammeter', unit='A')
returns 450 A
